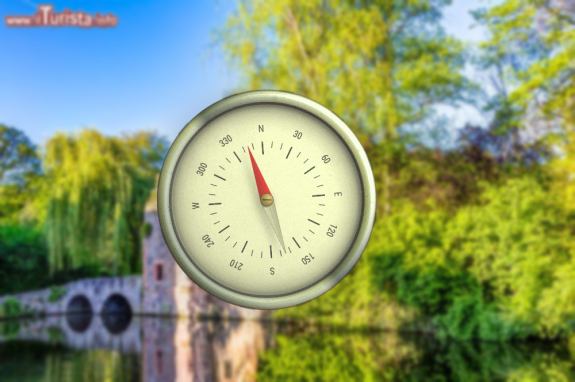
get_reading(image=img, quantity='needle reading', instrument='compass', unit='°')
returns 345 °
